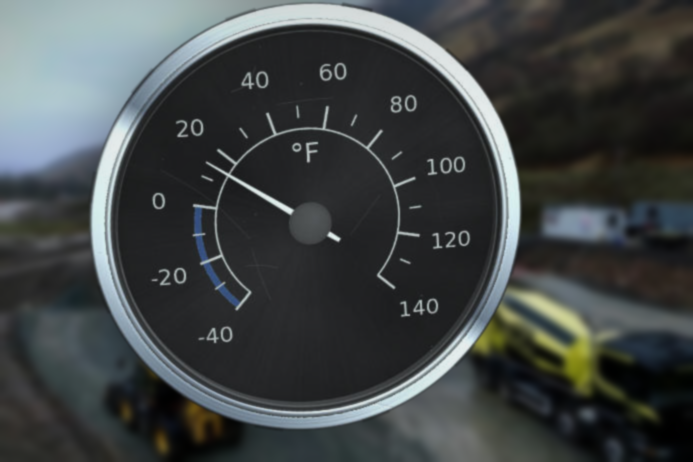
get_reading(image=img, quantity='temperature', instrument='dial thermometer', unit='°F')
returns 15 °F
